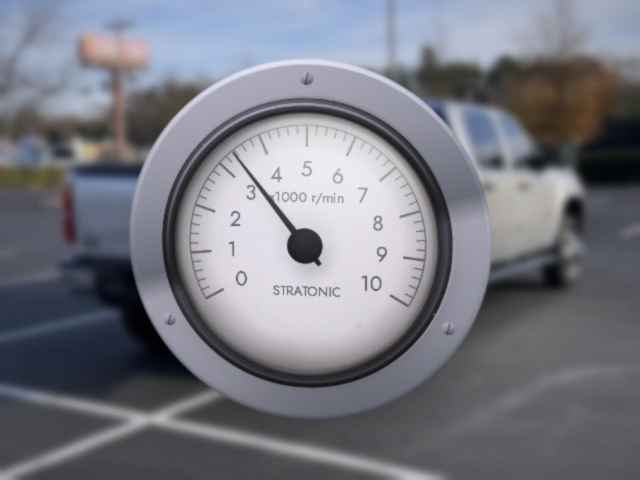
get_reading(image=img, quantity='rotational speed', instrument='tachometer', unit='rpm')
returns 3400 rpm
